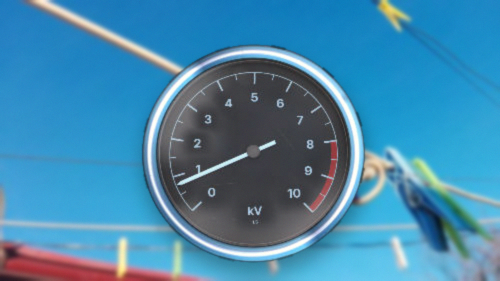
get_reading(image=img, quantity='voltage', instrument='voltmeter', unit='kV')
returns 0.75 kV
